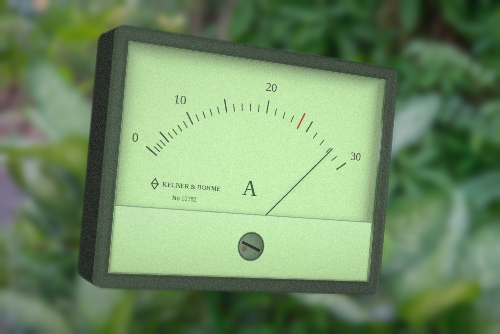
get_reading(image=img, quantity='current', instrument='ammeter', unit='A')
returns 28 A
